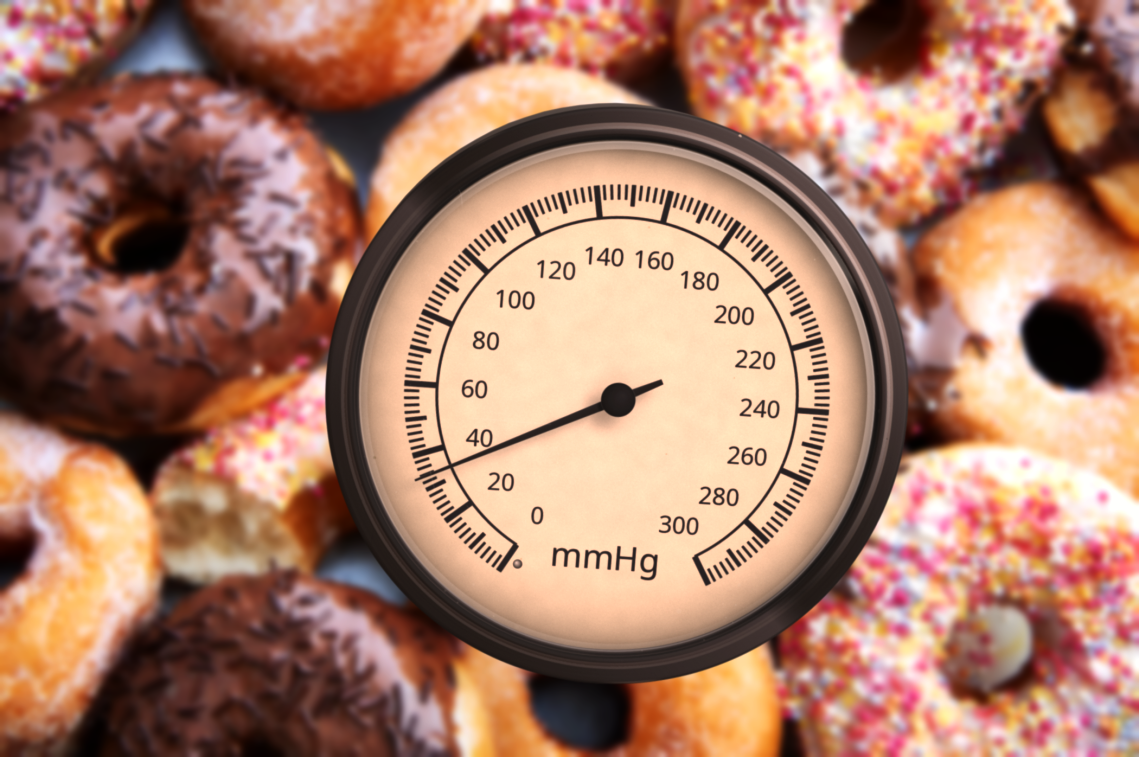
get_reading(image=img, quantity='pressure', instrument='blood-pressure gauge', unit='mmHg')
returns 34 mmHg
